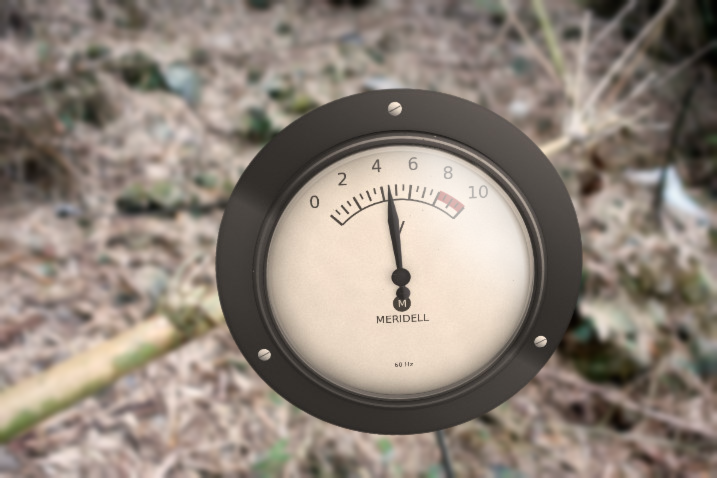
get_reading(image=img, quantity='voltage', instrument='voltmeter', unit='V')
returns 4.5 V
